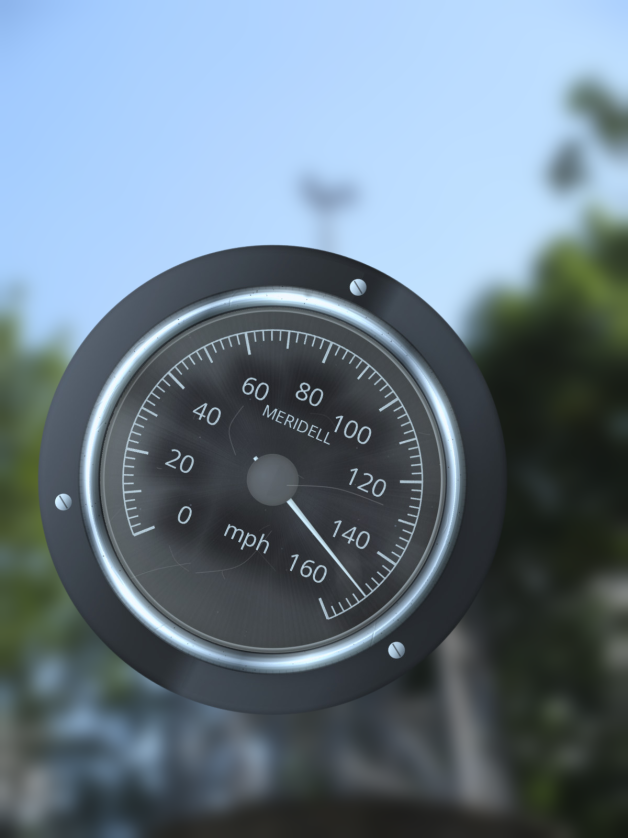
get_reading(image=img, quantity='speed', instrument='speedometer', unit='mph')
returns 150 mph
